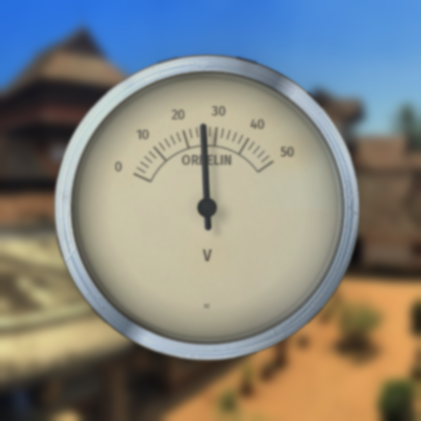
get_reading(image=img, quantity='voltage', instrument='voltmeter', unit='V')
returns 26 V
